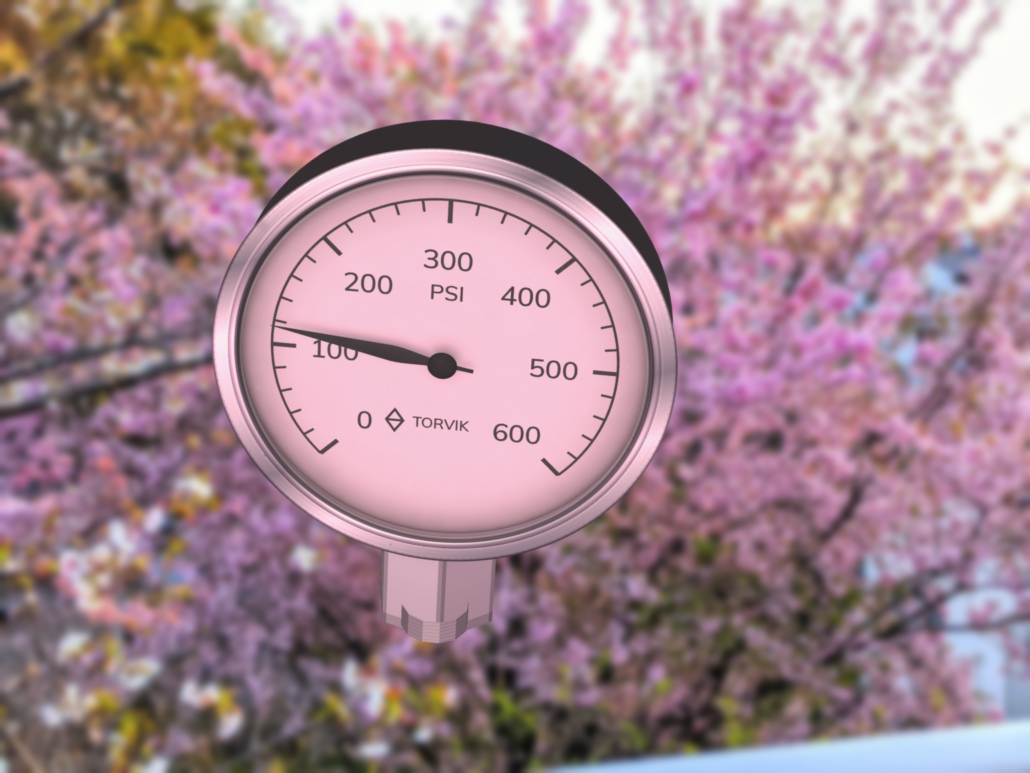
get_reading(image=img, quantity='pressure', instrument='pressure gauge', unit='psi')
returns 120 psi
